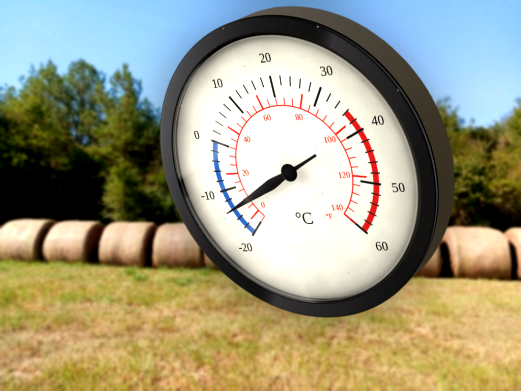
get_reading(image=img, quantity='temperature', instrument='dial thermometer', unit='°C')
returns -14 °C
